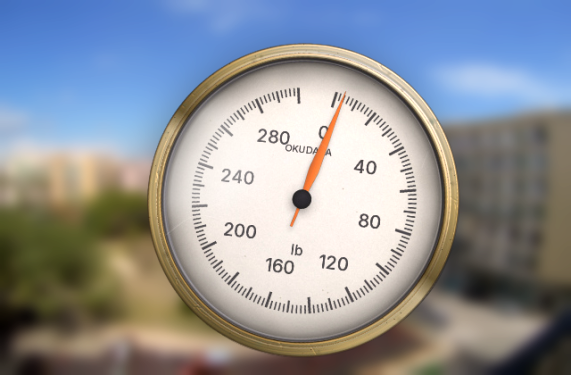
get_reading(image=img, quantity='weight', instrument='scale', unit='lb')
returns 4 lb
